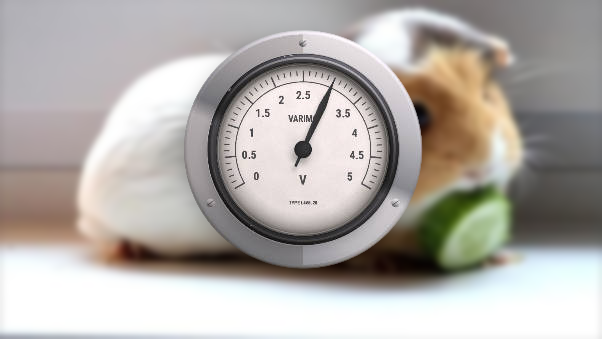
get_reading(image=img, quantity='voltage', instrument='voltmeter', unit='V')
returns 3 V
